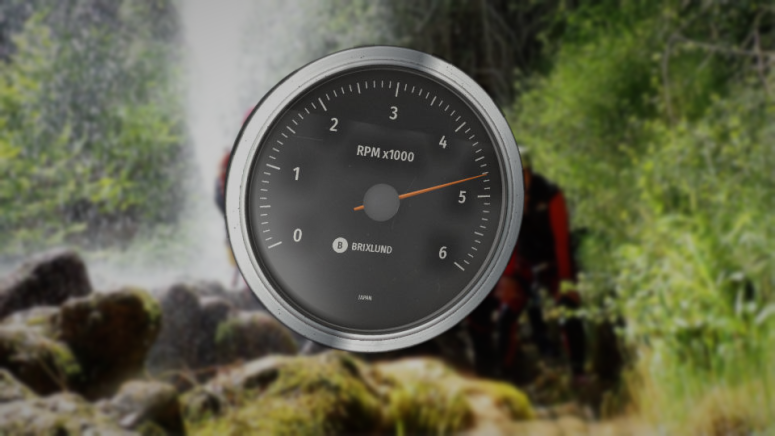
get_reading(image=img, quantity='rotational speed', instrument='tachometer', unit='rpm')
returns 4700 rpm
